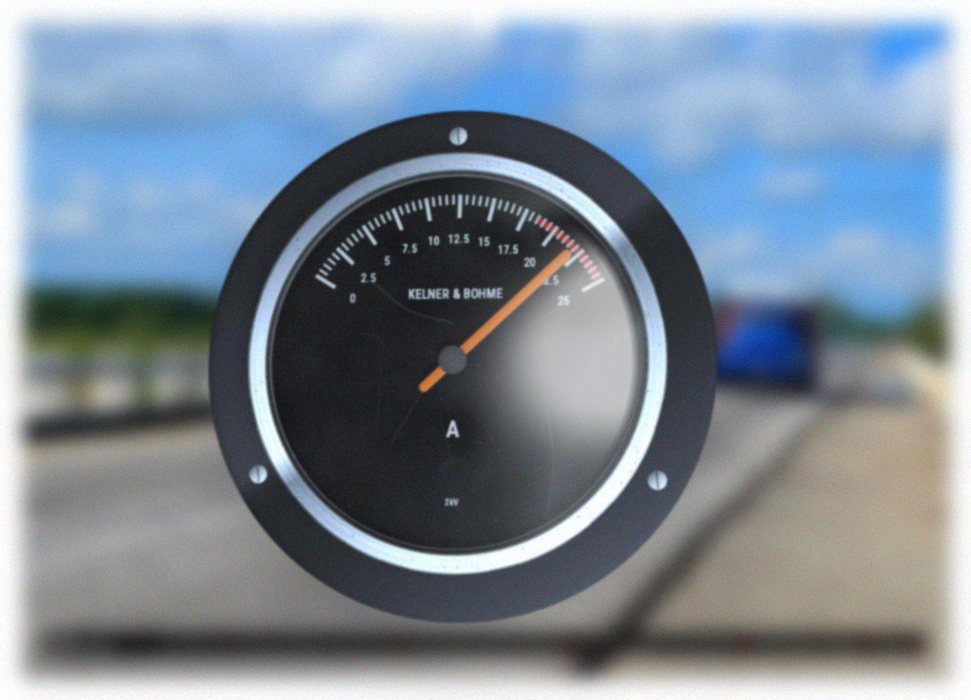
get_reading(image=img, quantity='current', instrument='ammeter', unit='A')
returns 22 A
